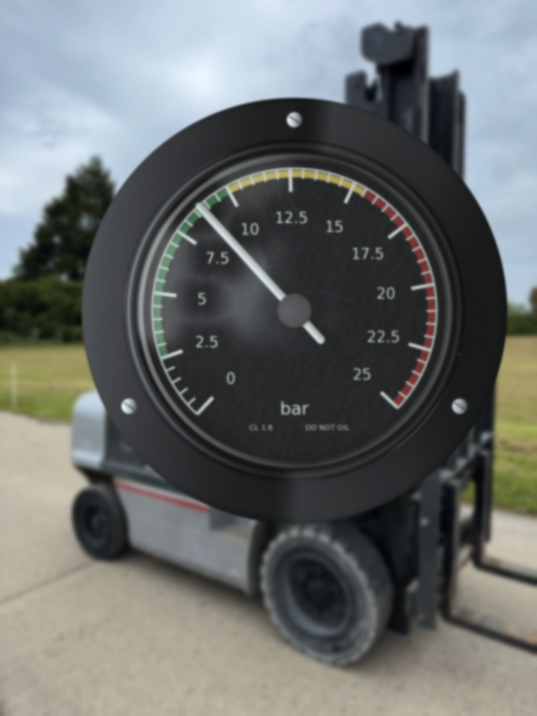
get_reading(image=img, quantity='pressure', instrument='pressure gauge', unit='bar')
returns 8.75 bar
